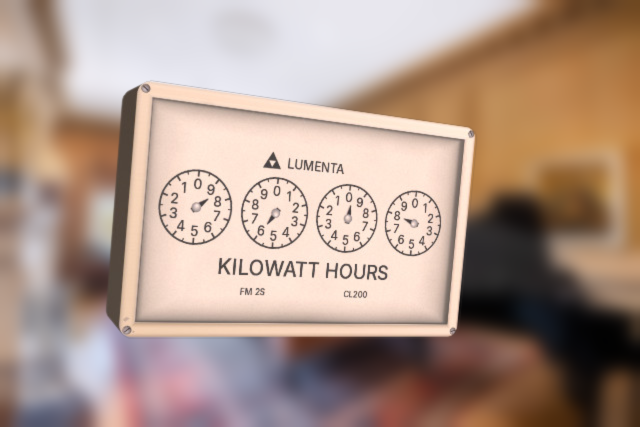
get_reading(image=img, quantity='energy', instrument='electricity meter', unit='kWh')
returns 8598 kWh
